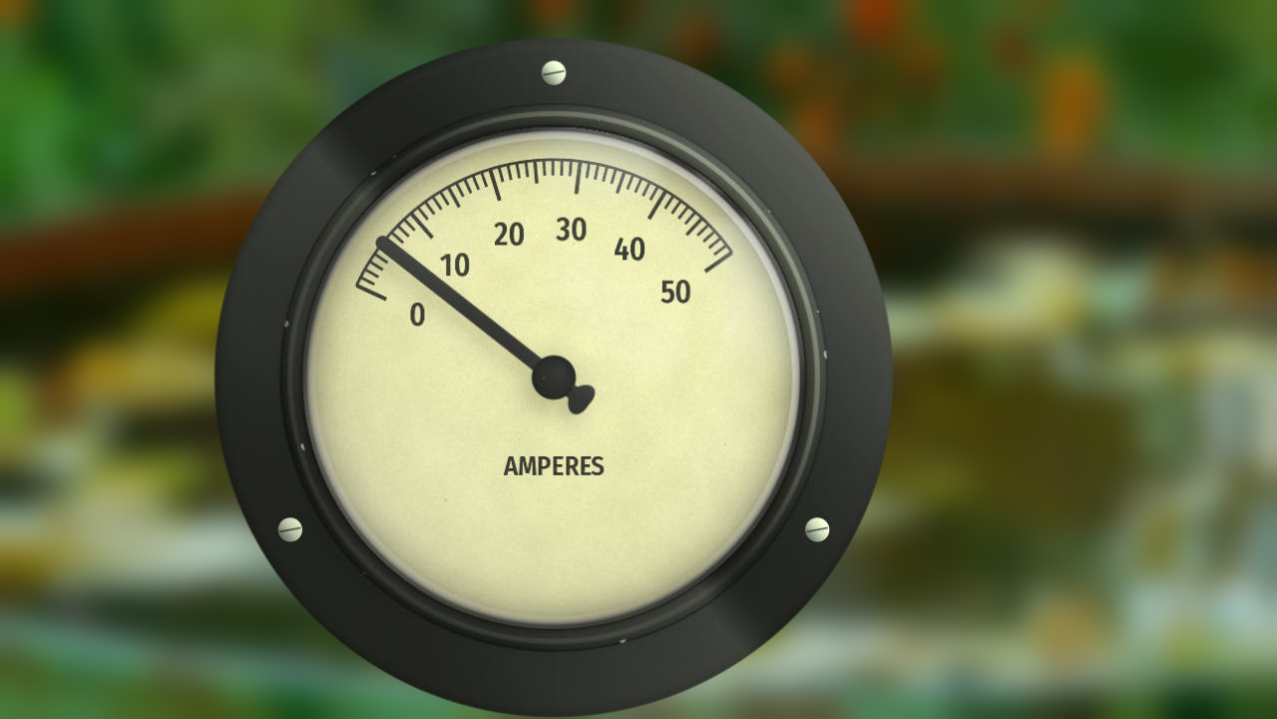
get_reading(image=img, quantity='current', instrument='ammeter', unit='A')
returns 5.5 A
